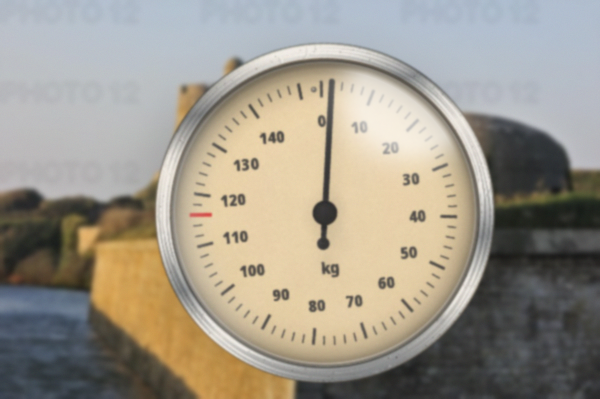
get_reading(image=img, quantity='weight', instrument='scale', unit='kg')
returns 2 kg
